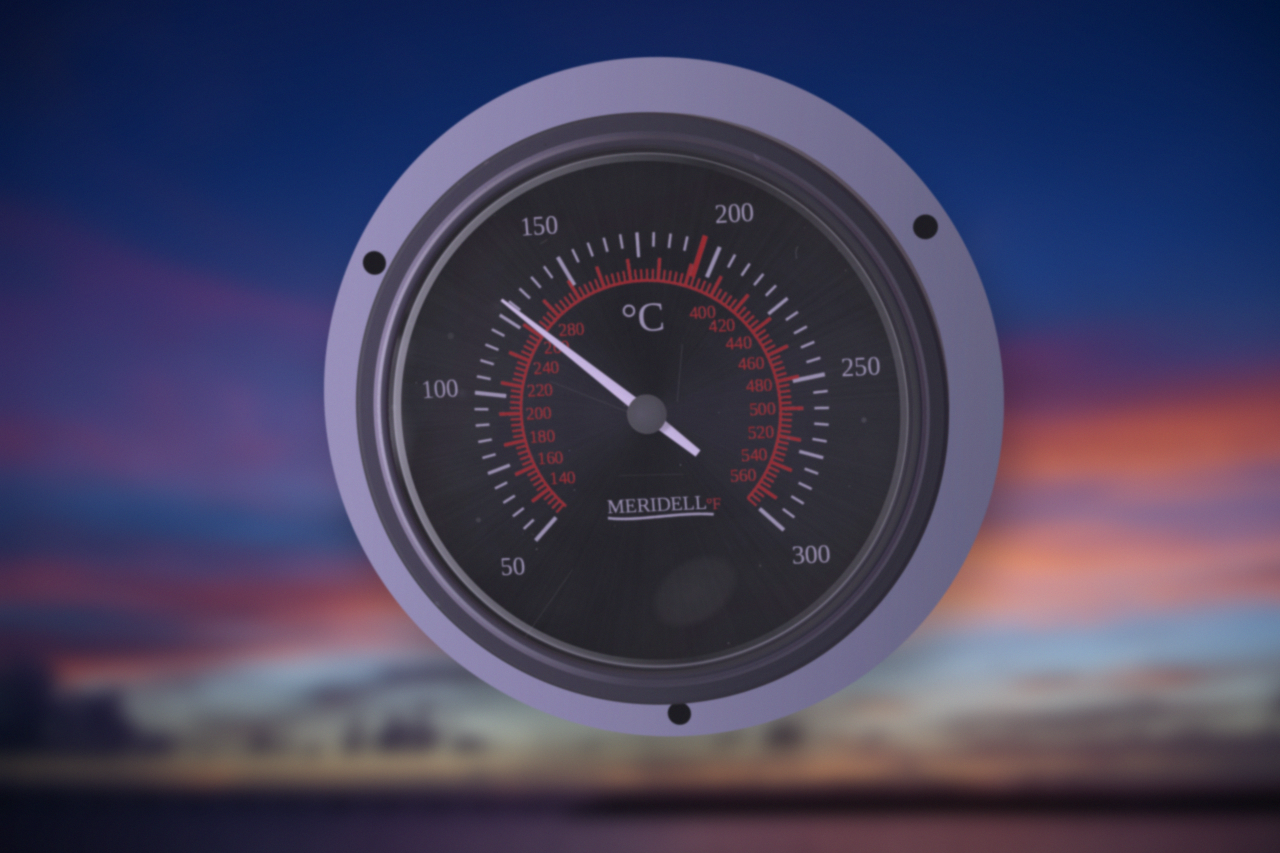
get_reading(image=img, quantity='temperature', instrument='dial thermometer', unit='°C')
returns 130 °C
